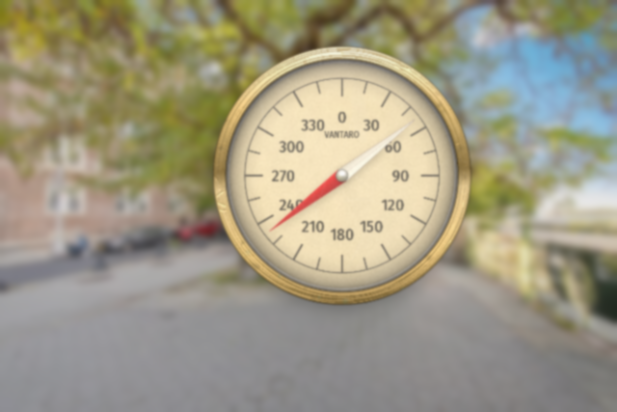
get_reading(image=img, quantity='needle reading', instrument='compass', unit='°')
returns 232.5 °
